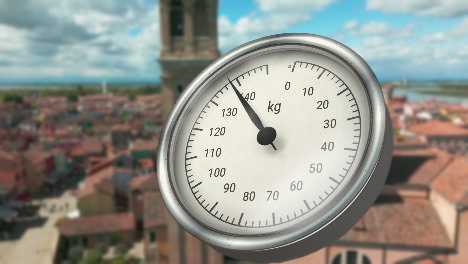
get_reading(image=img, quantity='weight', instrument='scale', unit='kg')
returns 138 kg
